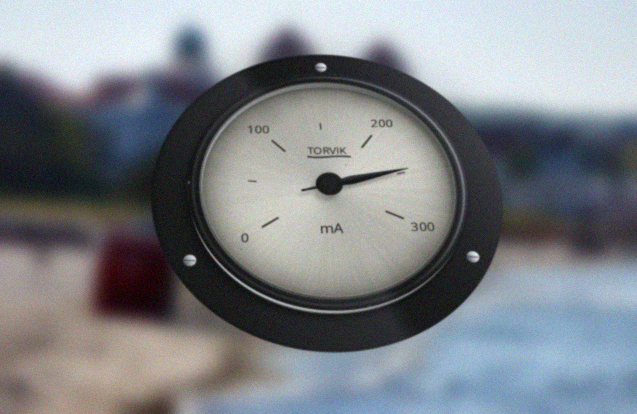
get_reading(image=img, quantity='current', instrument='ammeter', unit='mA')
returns 250 mA
